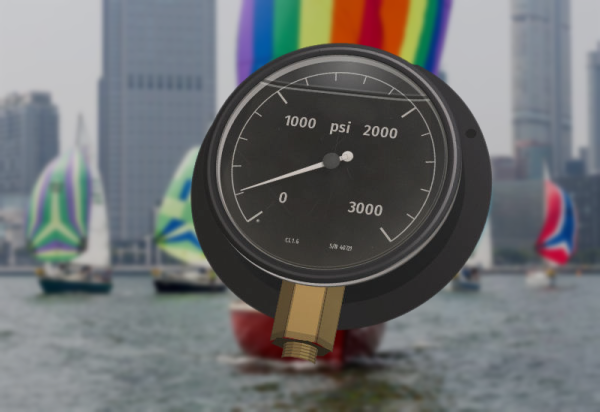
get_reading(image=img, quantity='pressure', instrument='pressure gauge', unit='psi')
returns 200 psi
